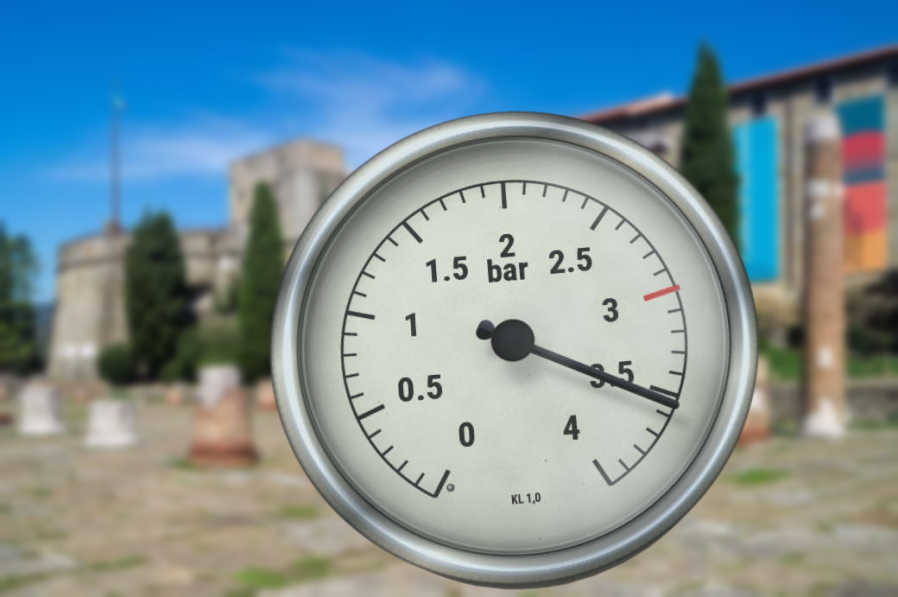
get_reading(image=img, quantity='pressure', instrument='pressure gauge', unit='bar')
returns 3.55 bar
